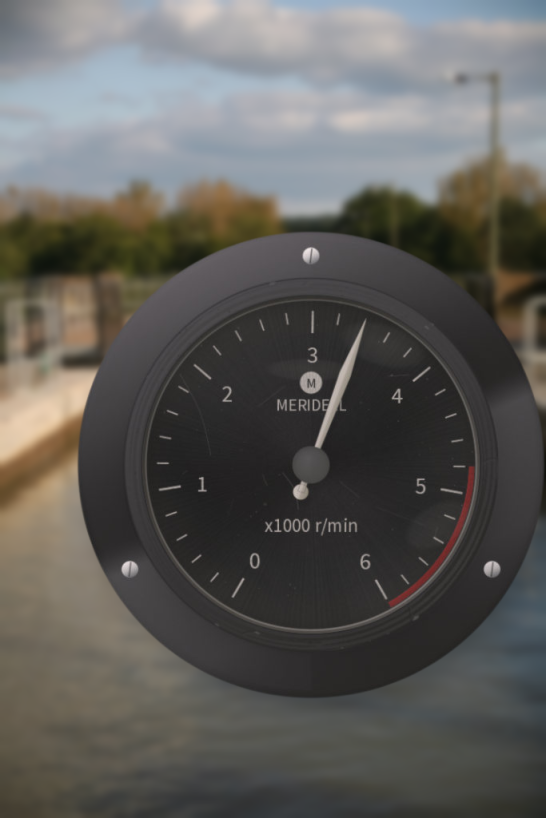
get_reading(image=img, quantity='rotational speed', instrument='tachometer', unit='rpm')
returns 3400 rpm
